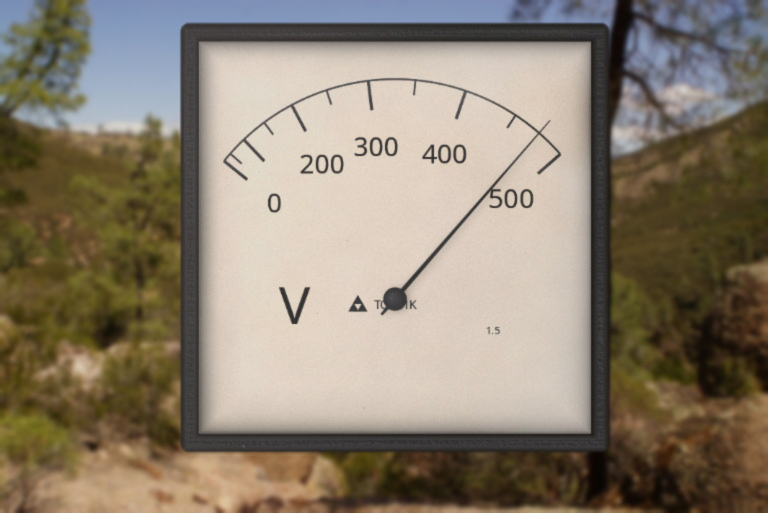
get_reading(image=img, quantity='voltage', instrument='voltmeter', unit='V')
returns 475 V
